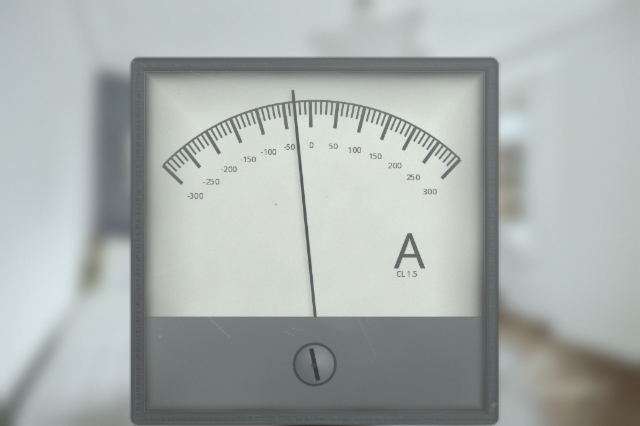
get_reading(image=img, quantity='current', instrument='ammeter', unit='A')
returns -30 A
